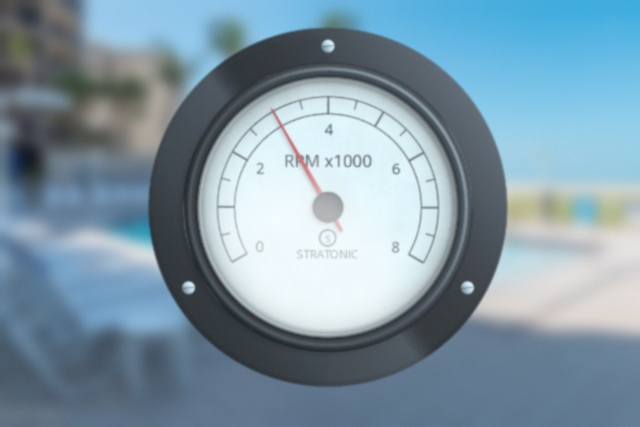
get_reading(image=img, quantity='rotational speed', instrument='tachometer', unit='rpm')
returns 3000 rpm
